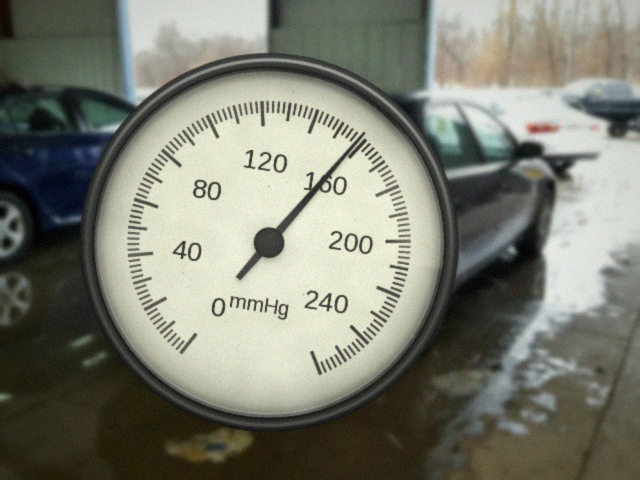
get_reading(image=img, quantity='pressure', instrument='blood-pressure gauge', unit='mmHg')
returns 158 mmHg
